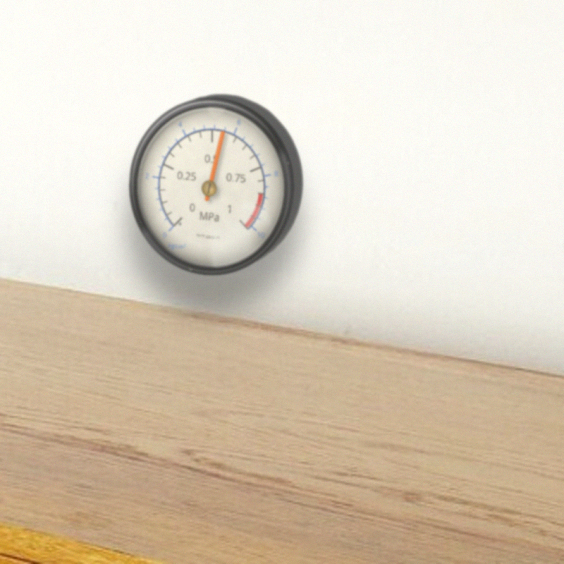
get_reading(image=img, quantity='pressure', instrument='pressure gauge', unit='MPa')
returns 0.55 MPa
